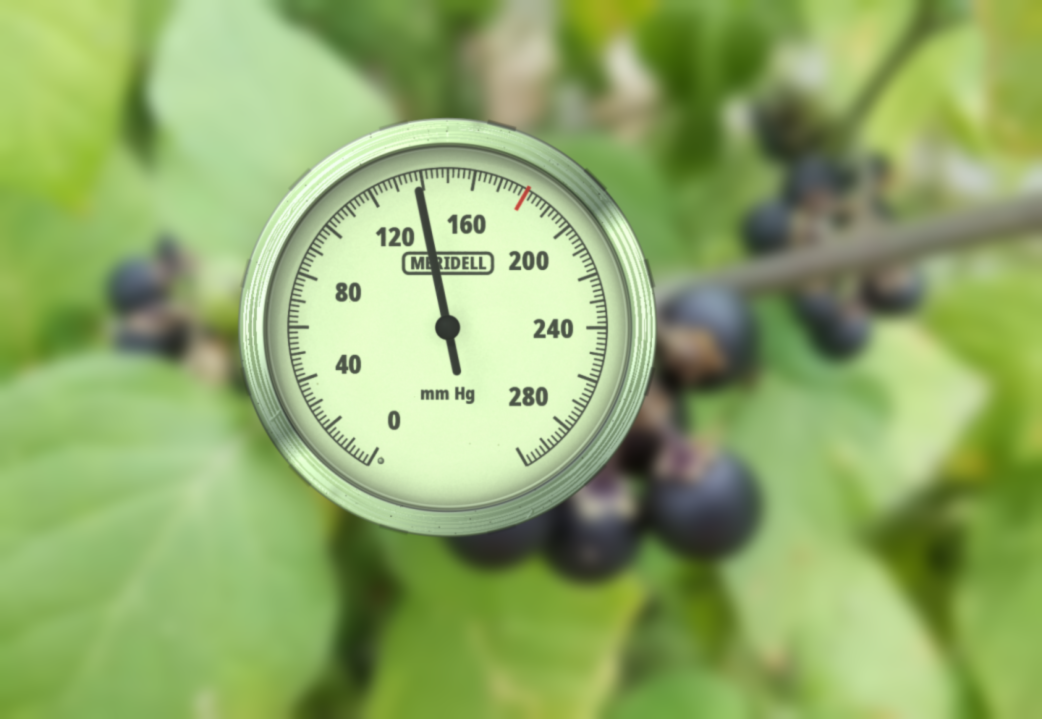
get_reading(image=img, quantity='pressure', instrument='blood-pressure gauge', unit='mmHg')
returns 138 mmHg
